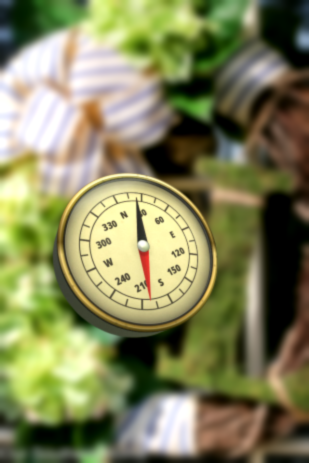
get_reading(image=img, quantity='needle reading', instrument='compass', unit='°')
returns 202.5 °
